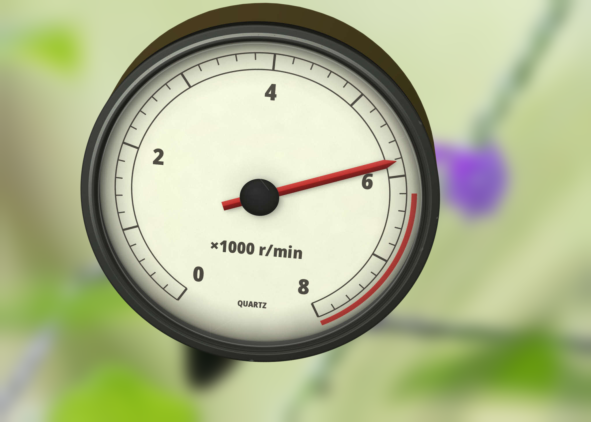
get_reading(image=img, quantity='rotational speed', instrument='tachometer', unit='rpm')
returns 5800 rpm
